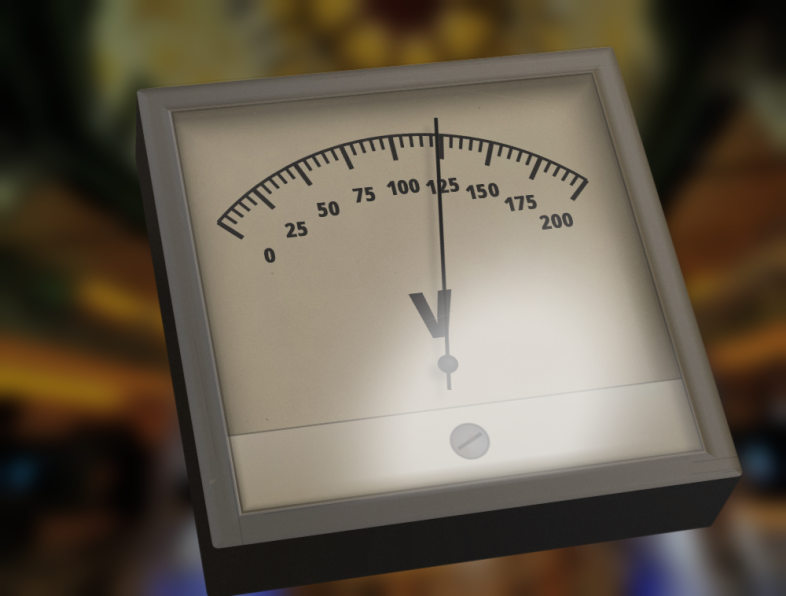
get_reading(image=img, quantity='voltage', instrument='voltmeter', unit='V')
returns 122.5 V
